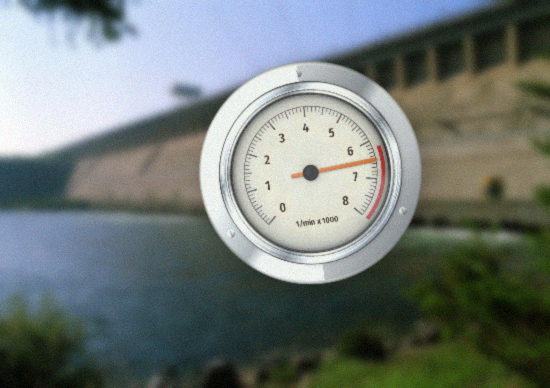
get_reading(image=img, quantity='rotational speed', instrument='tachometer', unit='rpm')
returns 6500 rpm
